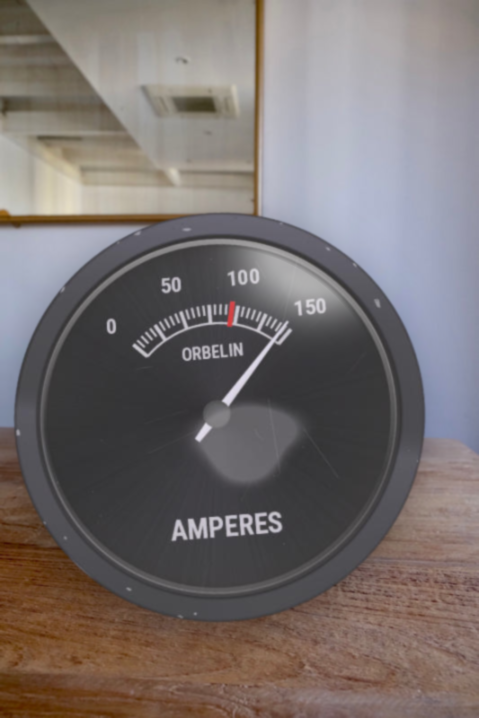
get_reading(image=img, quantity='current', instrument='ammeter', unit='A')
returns 145 A
